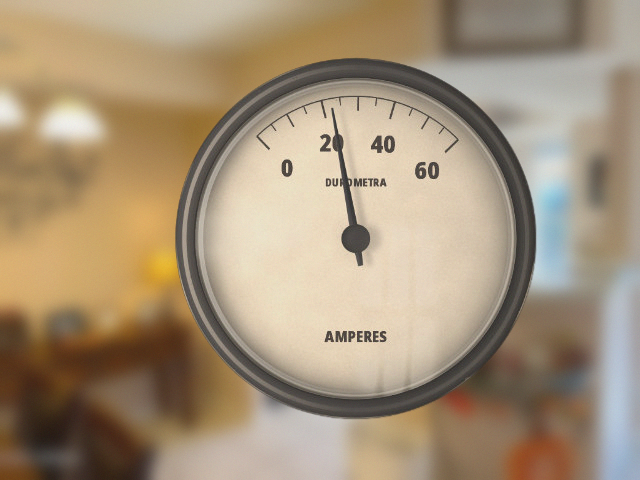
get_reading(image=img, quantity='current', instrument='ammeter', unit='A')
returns 22.5 A
